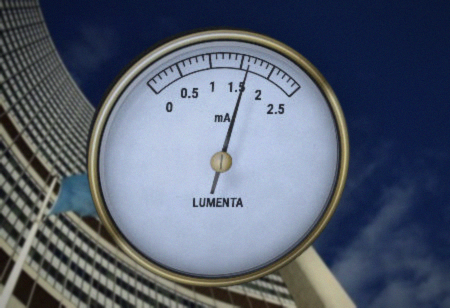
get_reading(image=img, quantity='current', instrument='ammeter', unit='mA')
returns 1.6 mA
